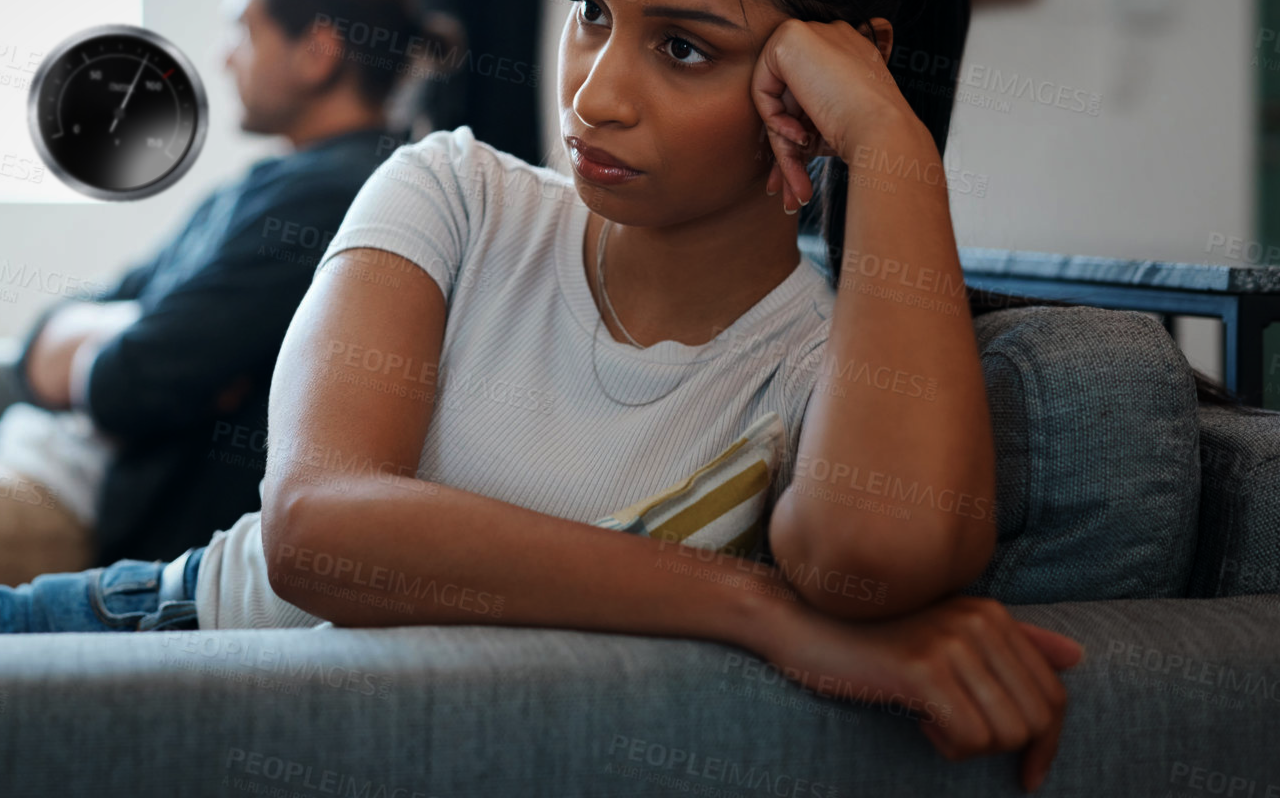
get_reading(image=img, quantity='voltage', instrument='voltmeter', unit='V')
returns 85 V
